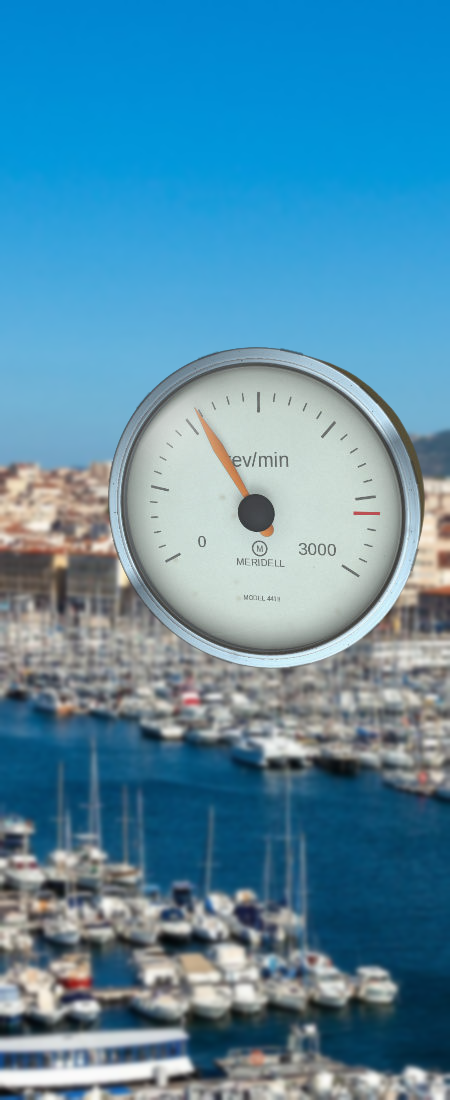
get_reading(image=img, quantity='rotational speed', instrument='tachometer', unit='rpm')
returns 1100 rpm
